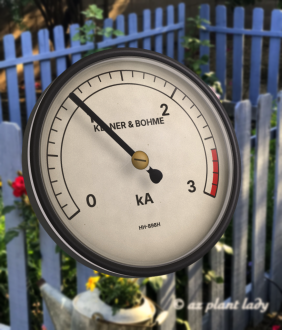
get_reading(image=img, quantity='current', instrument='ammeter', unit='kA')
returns 1 kA
